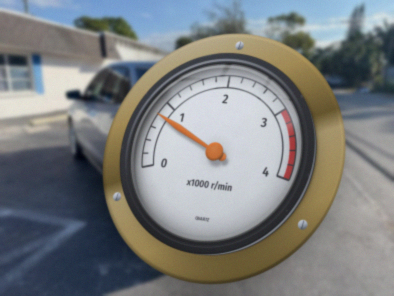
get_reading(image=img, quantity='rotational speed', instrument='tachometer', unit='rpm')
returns 800 rpm
